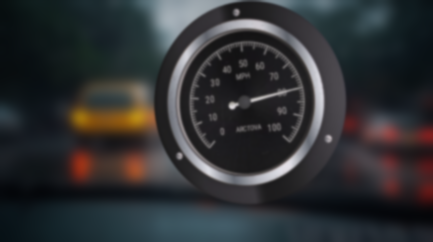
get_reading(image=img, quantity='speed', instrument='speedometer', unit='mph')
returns 80 mph
